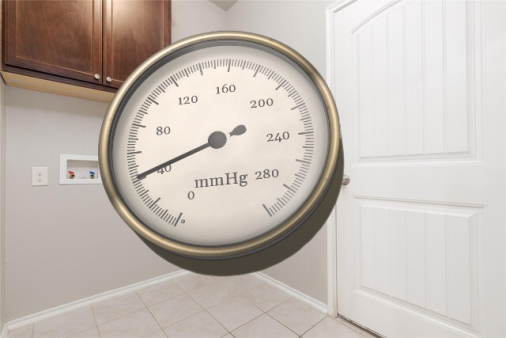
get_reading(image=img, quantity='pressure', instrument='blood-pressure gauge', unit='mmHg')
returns 40 mmHg
